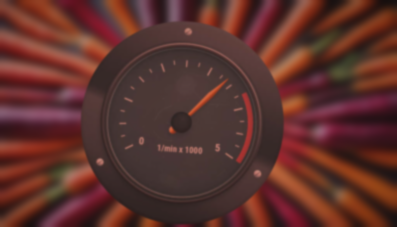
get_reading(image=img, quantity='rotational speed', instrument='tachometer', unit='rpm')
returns 3375 rpm
